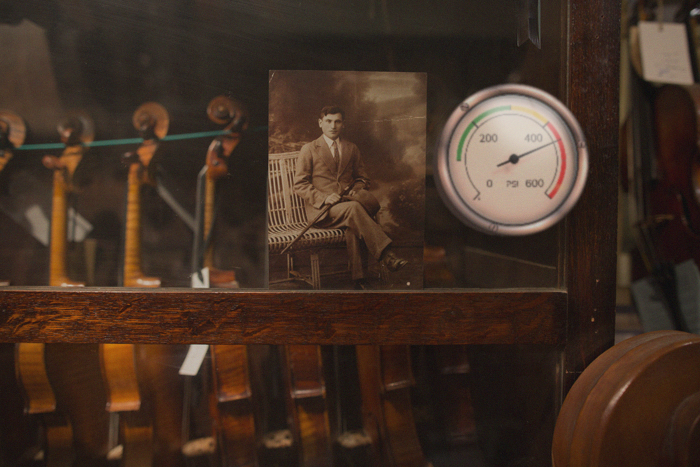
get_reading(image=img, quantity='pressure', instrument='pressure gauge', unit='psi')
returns 450 psi
